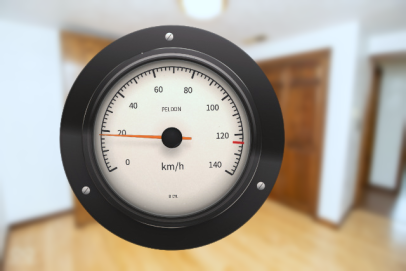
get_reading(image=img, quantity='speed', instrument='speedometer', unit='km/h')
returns 18 km/h
